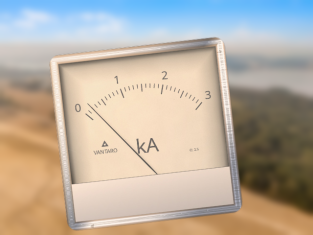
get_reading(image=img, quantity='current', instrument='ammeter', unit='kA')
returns 0.2 kA
